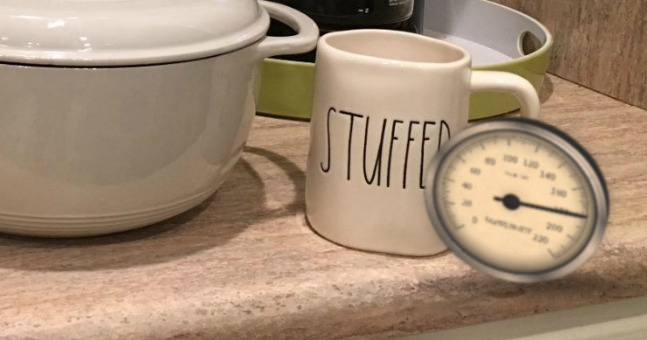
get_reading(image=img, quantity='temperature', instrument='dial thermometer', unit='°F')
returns 180 °F
